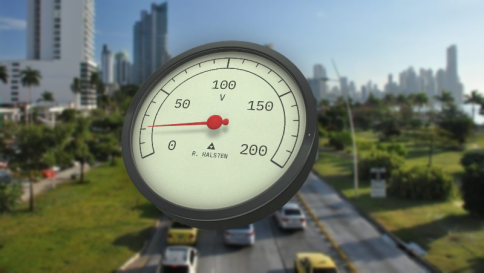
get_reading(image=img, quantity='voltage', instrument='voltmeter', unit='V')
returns 20 V
